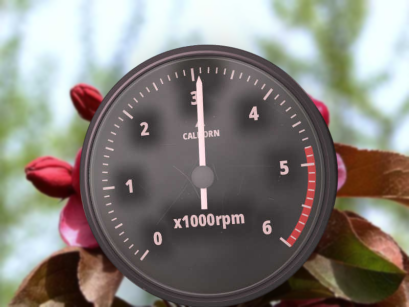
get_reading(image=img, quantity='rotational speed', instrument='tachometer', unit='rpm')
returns 3100 rpm
